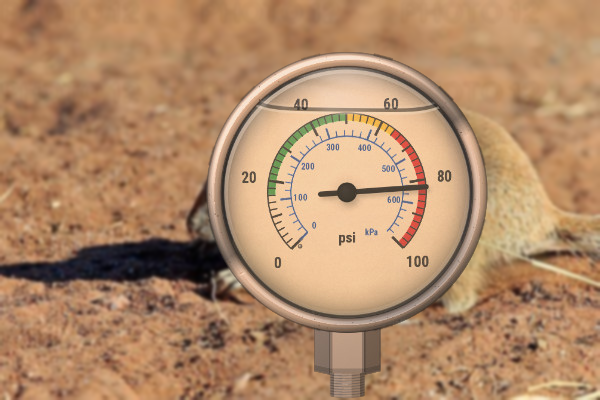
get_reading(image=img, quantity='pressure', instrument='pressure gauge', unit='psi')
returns 82 psi
